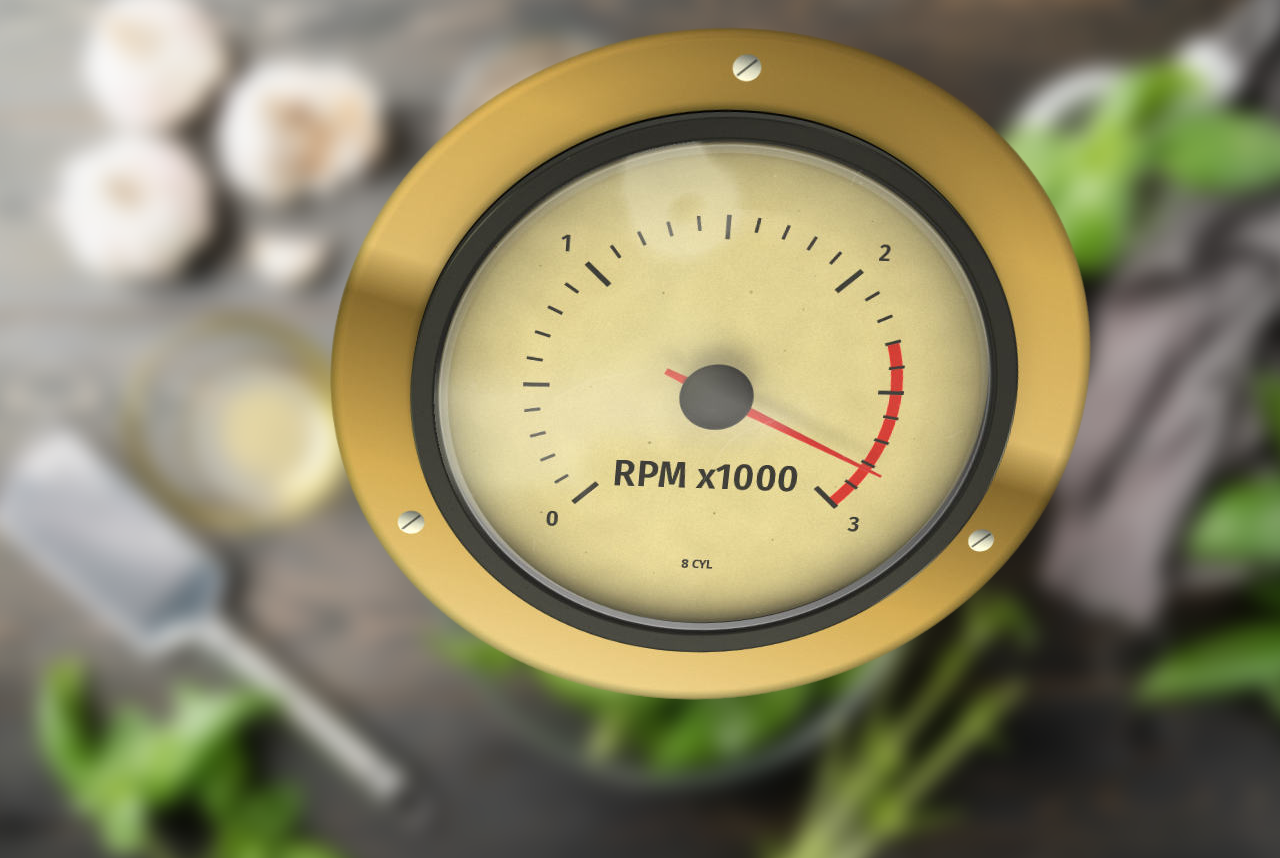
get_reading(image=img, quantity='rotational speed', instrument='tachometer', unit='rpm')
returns 2800 rpm
